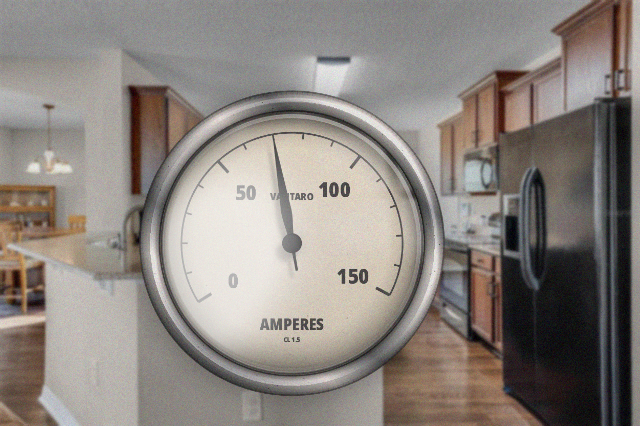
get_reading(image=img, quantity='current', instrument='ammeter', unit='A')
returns 70 A
